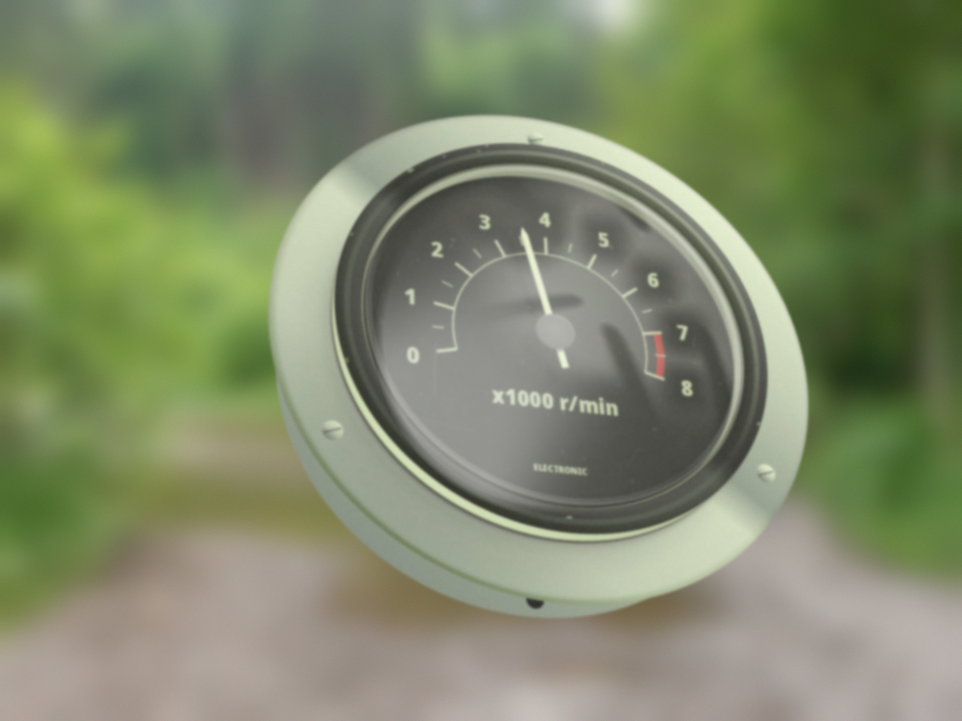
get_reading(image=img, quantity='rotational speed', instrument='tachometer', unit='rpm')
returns 3500 rpm
